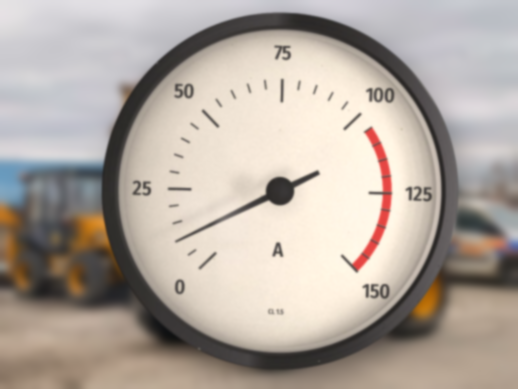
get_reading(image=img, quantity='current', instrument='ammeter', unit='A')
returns 10 A
